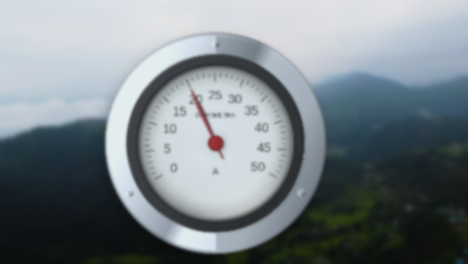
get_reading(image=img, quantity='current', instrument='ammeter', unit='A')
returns 20 A
